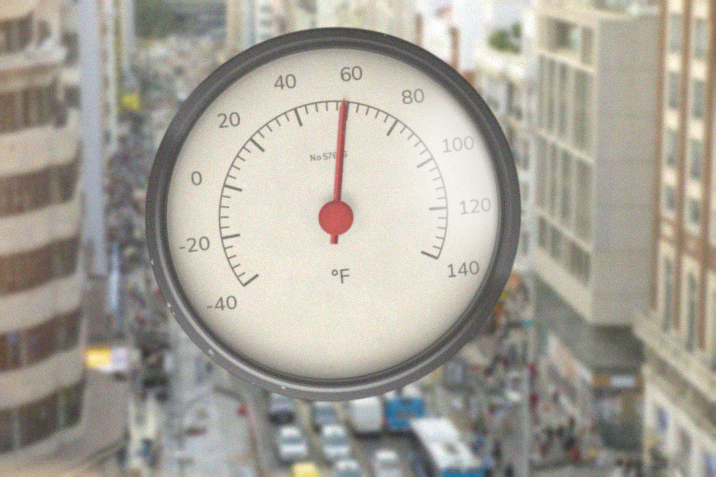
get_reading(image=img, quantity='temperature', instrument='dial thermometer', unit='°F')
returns 58 °F
